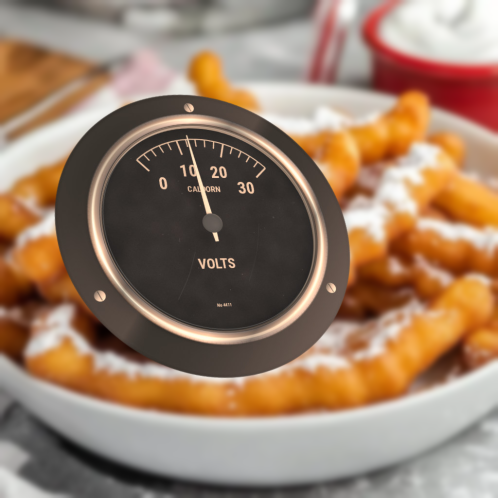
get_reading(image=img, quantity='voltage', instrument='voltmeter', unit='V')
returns 12 V
